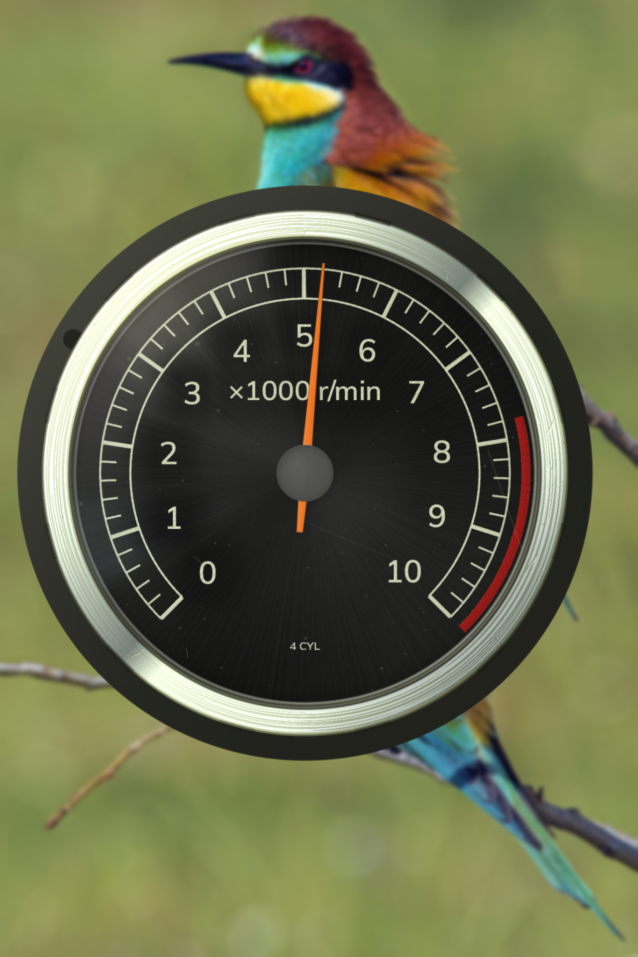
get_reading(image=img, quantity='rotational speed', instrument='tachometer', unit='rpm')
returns 5200 rpm
